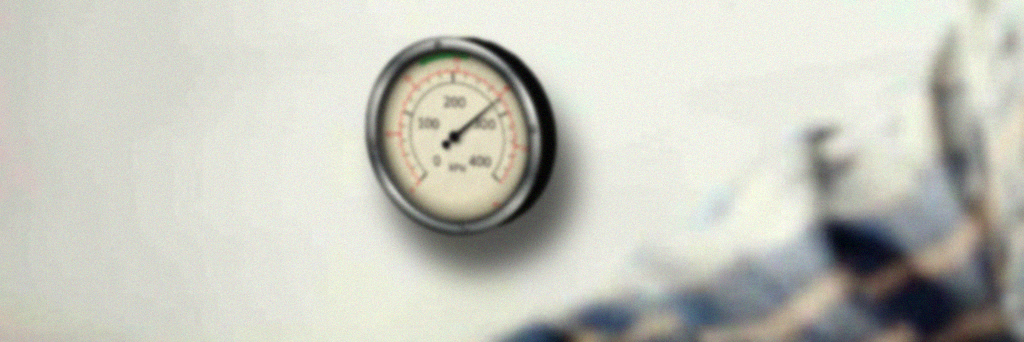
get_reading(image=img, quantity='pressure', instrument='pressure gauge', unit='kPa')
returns 280 kPa
